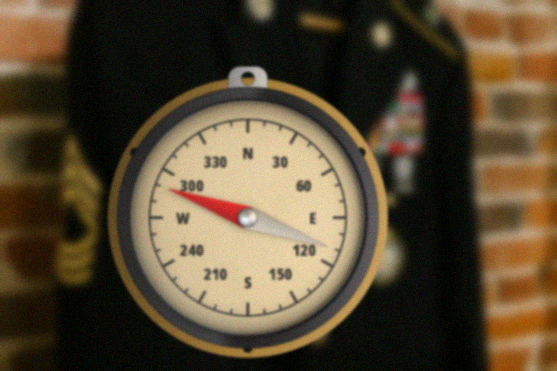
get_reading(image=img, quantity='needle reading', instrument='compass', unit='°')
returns 290 °
